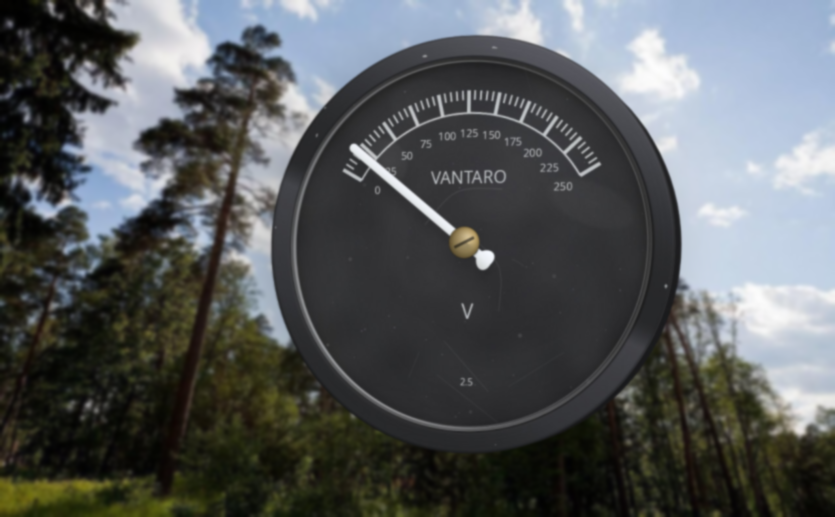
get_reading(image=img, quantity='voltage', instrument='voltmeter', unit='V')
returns 20 V
